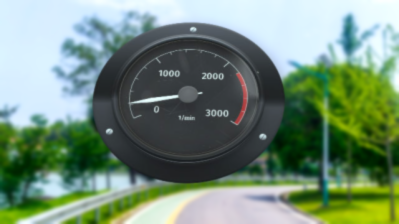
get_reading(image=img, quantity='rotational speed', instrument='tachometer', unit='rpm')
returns 200 rpm
